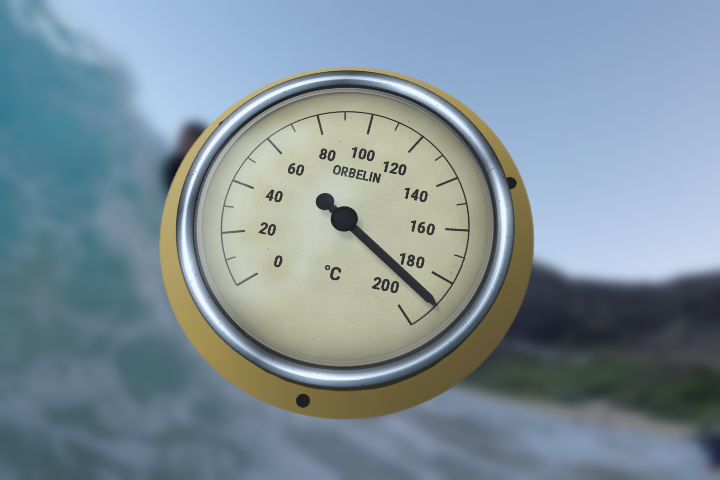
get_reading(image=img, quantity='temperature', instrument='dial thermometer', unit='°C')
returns 190 °C
